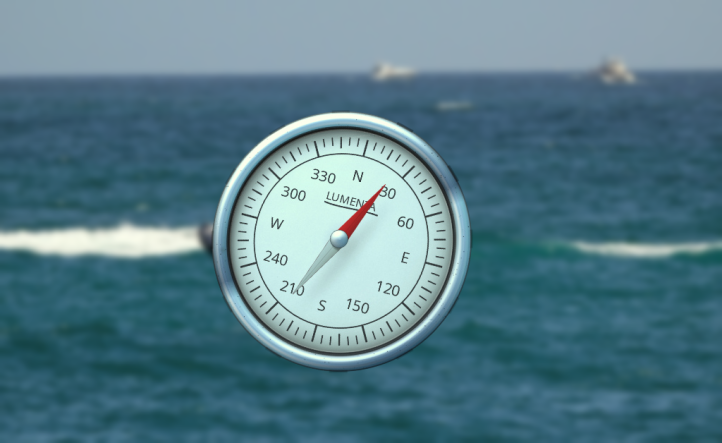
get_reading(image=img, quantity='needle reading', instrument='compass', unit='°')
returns 25 °
